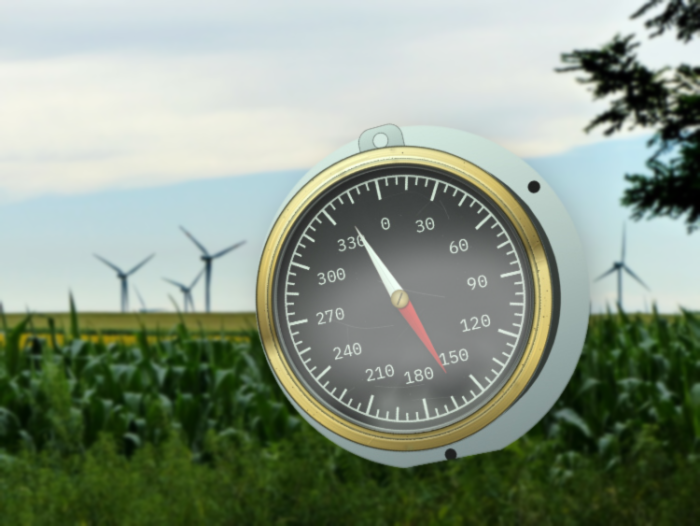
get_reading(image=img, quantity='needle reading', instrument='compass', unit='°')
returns 160 °
